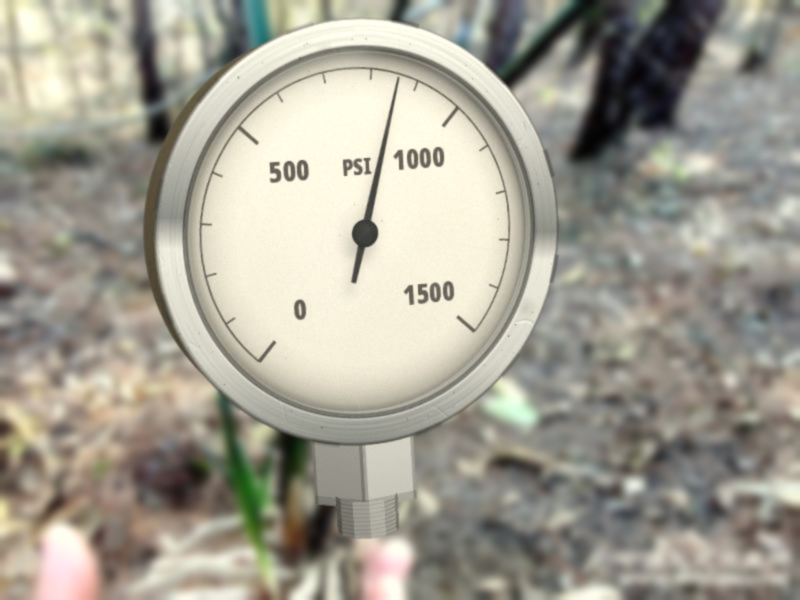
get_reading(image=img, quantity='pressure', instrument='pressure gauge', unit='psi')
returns 850 psi
